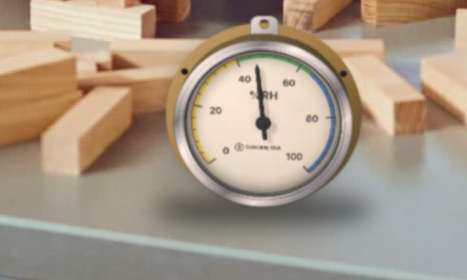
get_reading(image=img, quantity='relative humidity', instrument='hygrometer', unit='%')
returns 46 %
